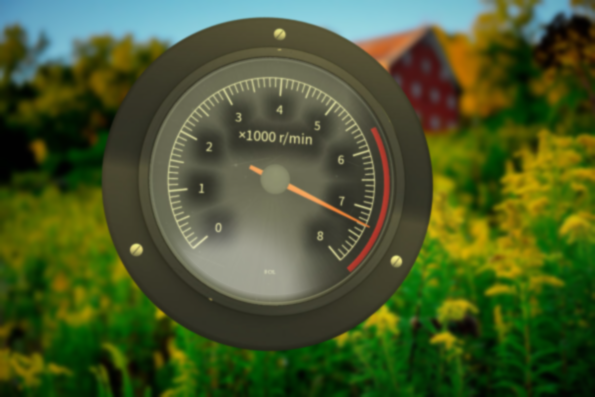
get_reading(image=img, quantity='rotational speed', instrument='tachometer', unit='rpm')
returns 7300 rpm
